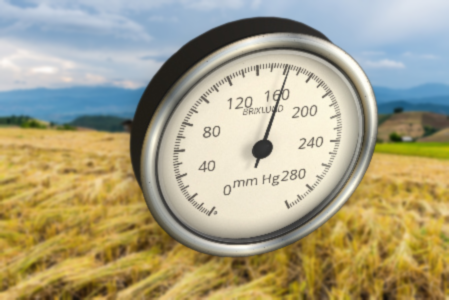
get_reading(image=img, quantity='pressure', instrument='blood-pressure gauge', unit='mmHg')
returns 160 mmHg
